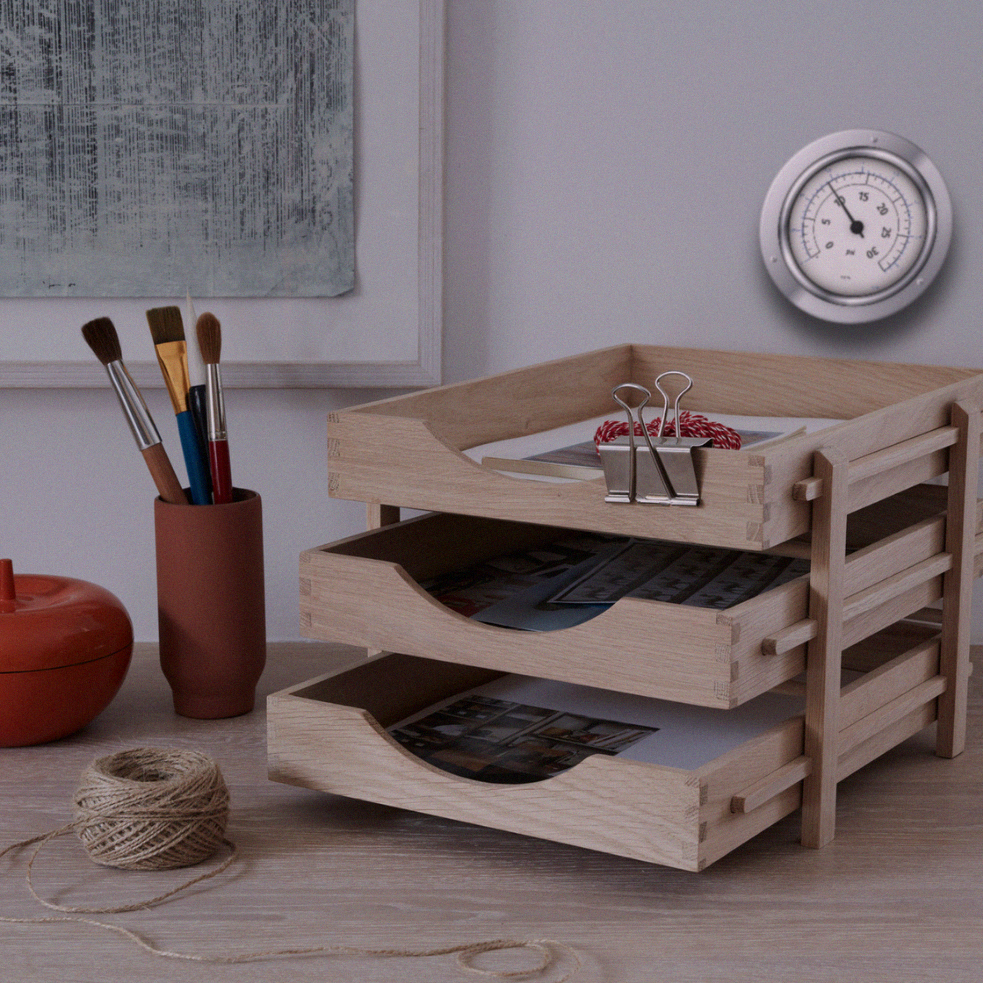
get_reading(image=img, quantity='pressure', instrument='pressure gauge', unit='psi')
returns 10 psi
